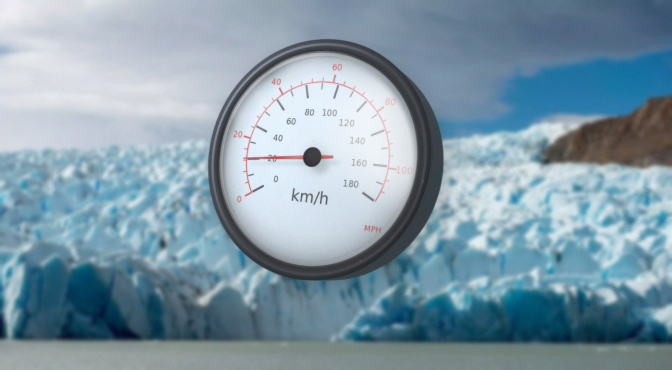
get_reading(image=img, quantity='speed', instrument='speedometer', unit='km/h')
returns 20 km/h
